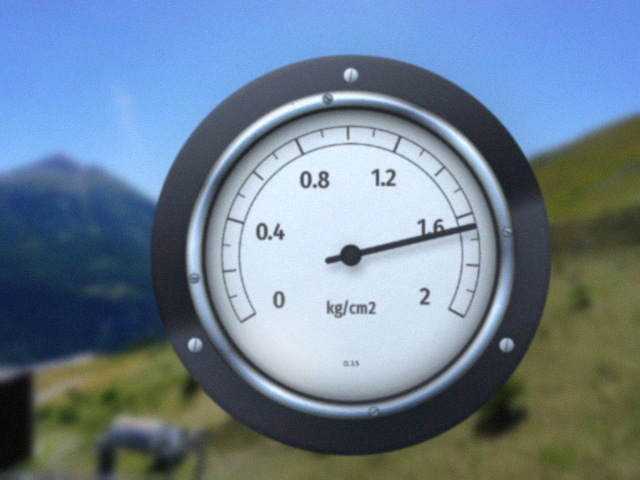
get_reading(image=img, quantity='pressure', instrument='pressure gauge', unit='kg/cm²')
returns 1.65 kg/cm²
